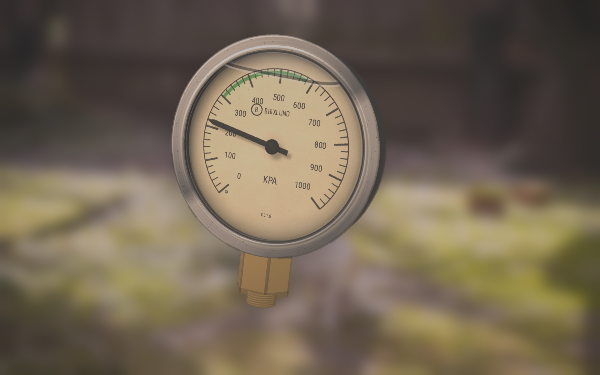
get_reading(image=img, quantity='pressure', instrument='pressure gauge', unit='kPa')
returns 220 kPa
